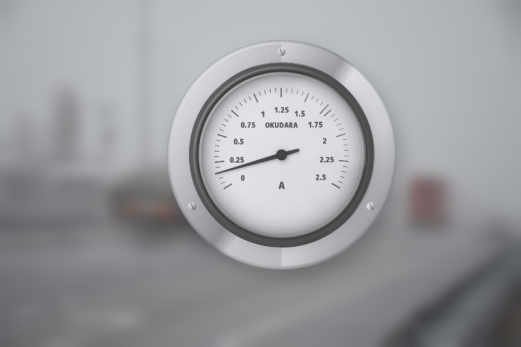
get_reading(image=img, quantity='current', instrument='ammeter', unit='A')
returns 0.15 A
